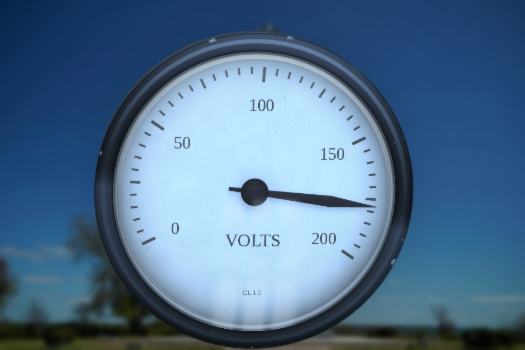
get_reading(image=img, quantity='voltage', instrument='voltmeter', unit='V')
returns 177.5 V
